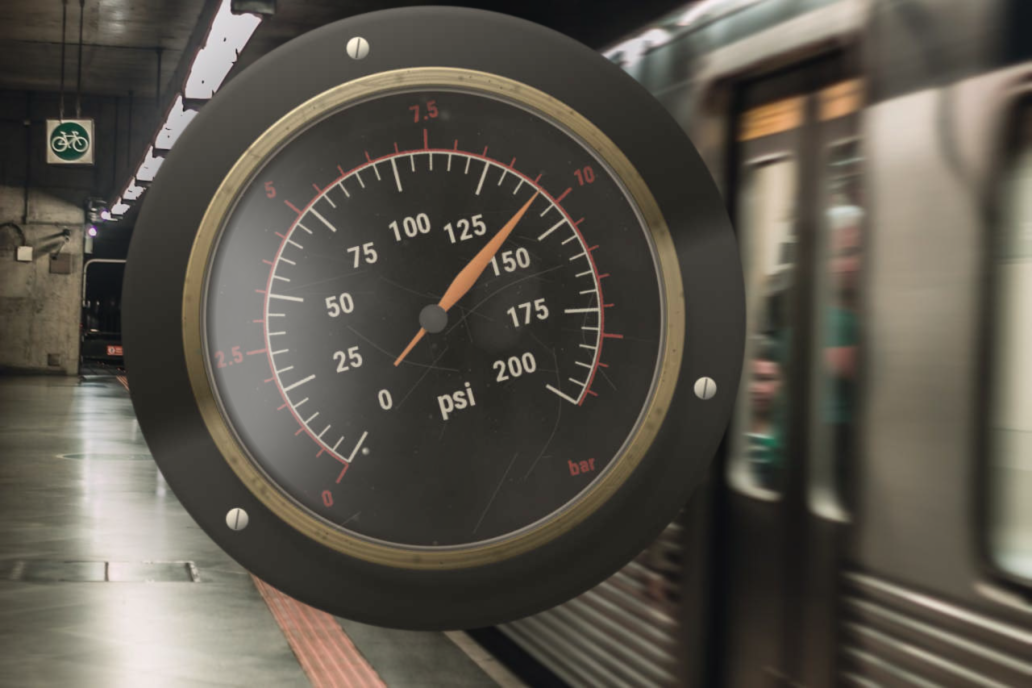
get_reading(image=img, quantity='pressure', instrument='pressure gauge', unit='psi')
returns 140 psi
